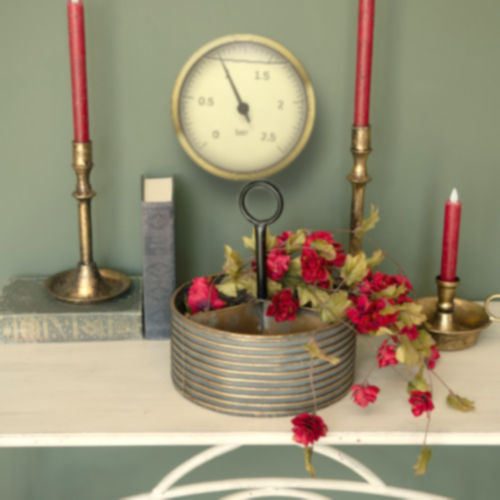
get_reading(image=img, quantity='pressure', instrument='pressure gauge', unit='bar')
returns 1 bar
